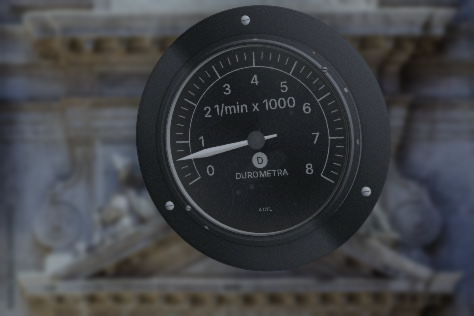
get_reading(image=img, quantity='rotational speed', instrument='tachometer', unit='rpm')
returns 600 rpm
